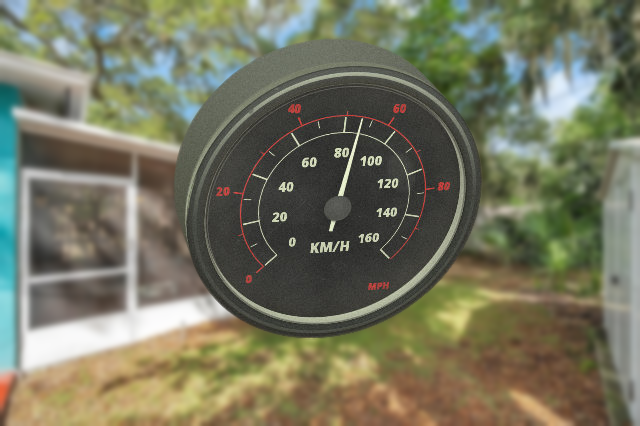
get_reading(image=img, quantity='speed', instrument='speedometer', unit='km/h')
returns 85 km/h
